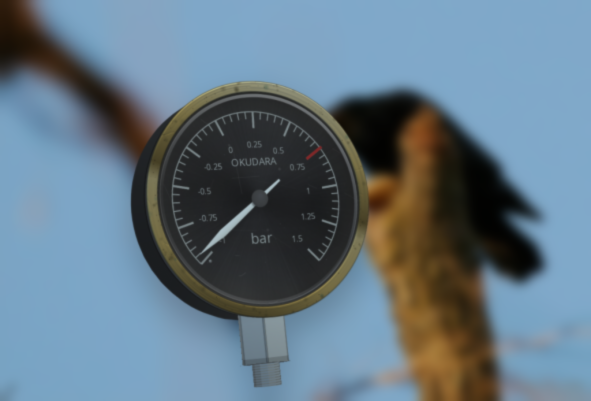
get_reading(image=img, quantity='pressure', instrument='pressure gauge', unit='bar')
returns -0.95 bar
